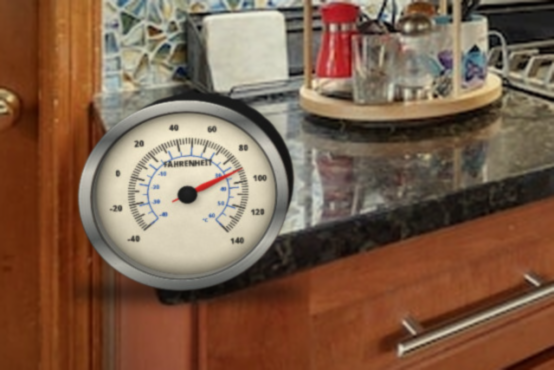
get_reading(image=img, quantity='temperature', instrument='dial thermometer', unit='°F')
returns 90 °F
